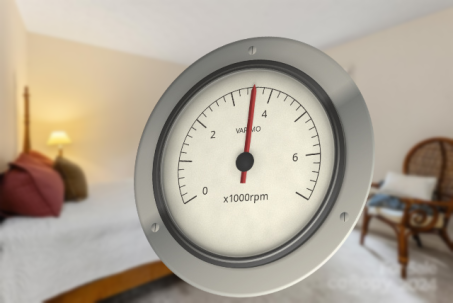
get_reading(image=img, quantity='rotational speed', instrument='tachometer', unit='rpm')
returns 3600 rpm
